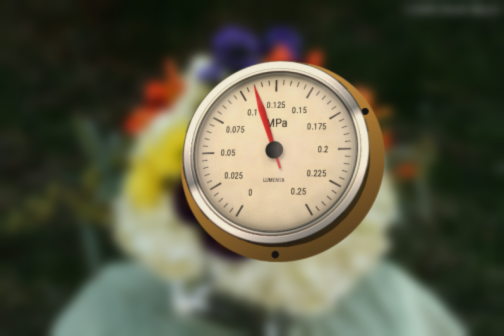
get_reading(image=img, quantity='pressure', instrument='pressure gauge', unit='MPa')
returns 0.11 MPa
